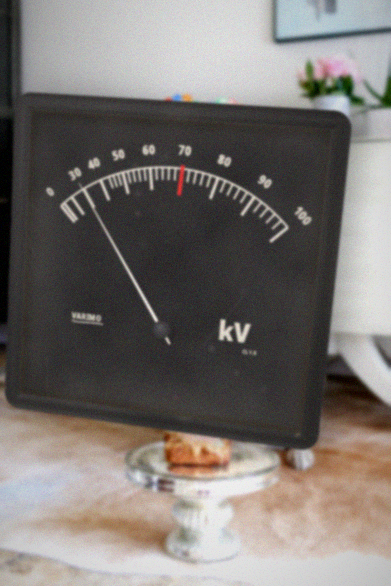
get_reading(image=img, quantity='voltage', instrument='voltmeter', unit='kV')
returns 30 kV
